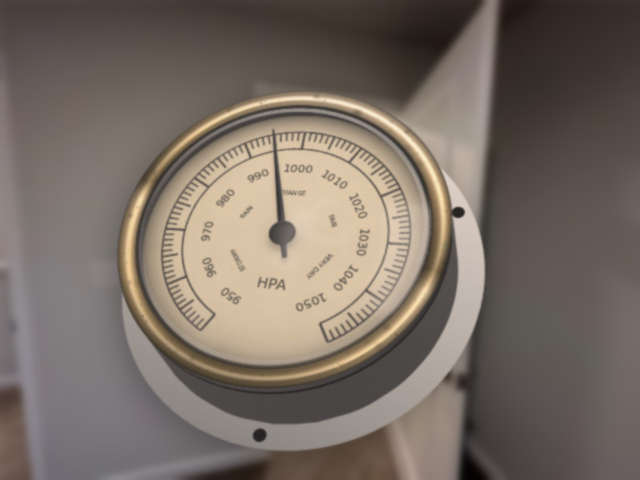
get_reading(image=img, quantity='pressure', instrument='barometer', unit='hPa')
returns 995 hPa
